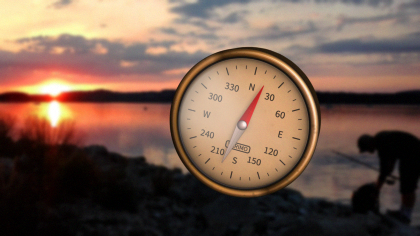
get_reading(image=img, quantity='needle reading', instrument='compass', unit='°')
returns 15 °
